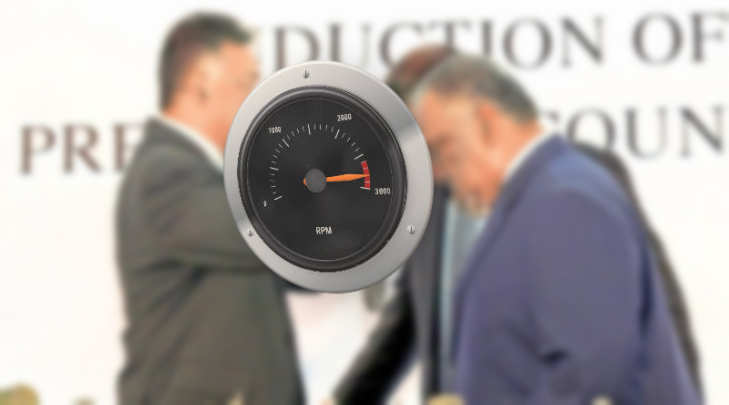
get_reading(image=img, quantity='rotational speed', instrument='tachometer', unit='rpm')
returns 2800 rpm
